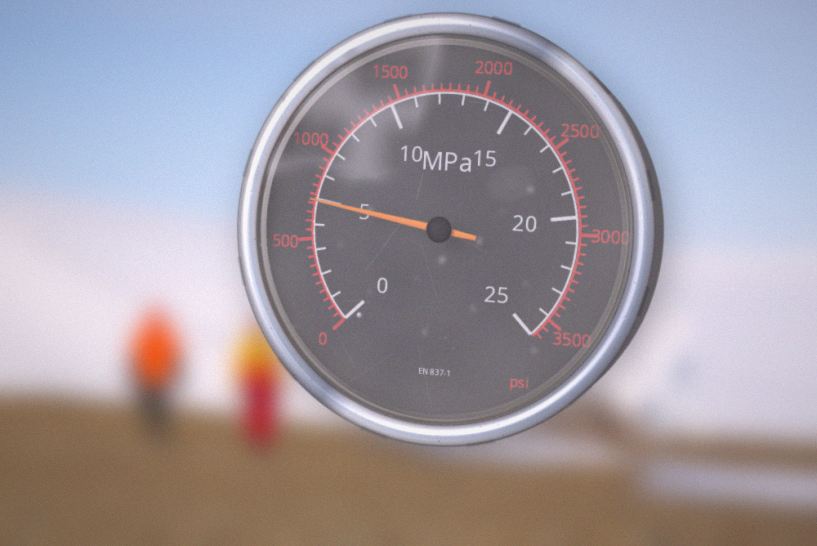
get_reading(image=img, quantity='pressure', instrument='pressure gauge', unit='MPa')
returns 5 MPa
